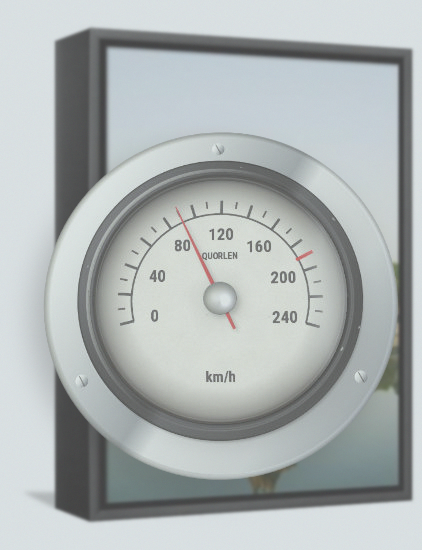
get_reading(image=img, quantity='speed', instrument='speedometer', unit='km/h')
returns 90 km/h
